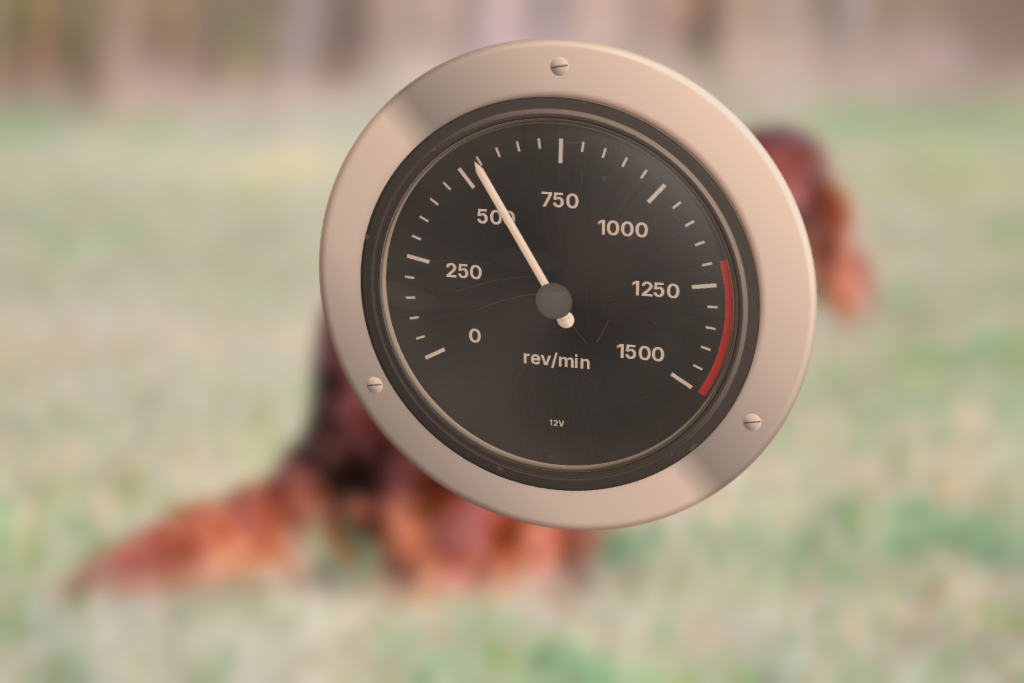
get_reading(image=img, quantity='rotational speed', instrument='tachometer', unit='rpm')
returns 550 rpm
